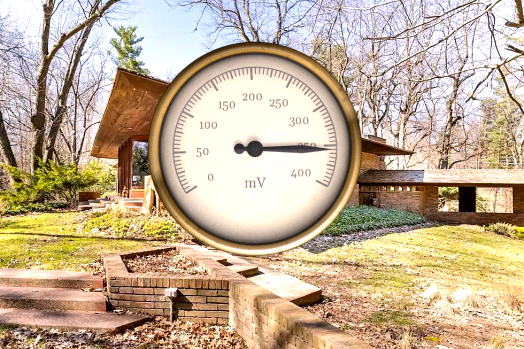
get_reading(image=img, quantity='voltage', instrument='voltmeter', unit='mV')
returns 355 mV
